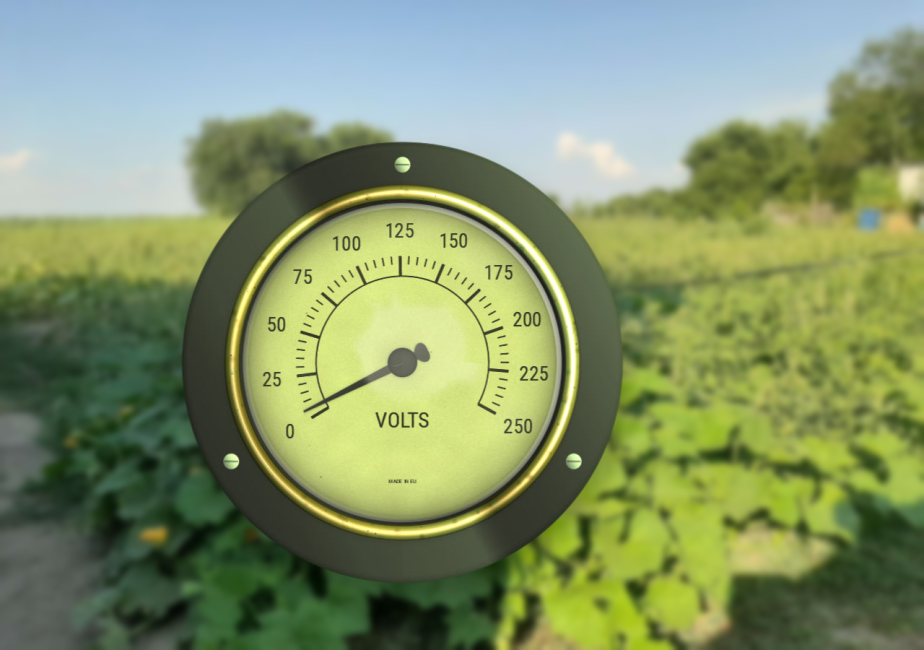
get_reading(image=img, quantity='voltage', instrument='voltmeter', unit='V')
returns 5 V
